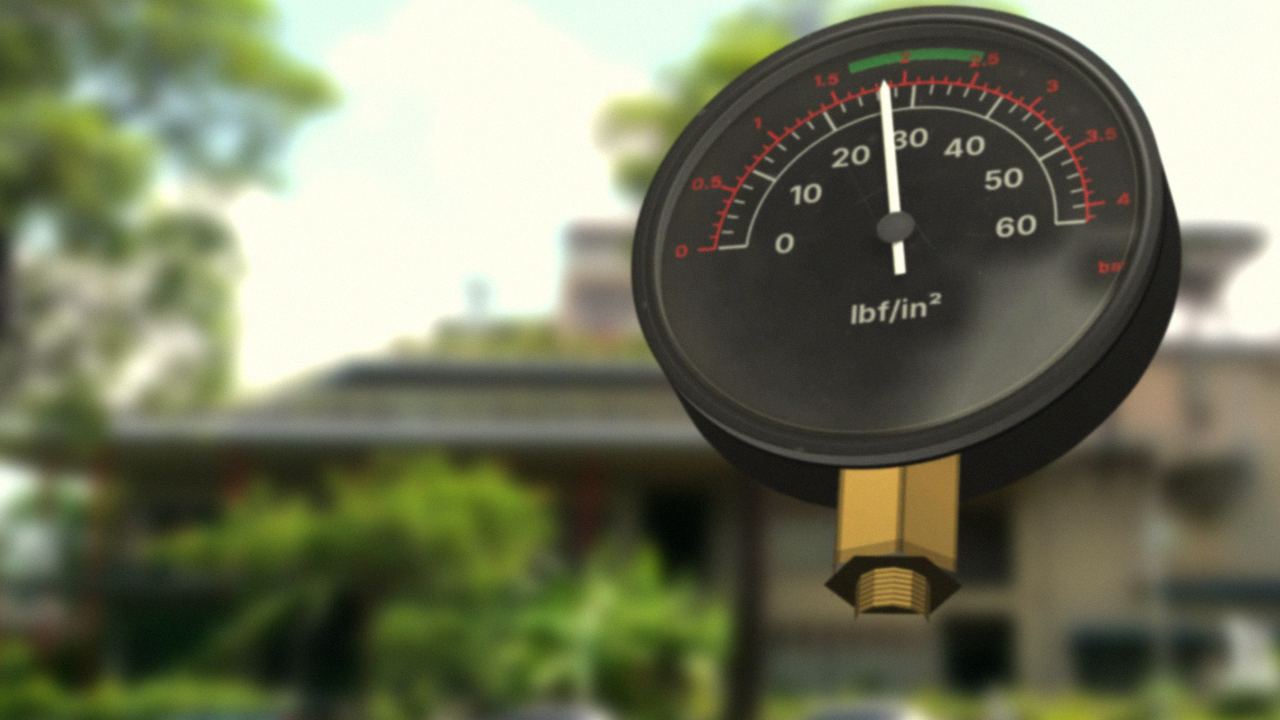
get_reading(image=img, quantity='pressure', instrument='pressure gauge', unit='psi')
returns 27 psi
